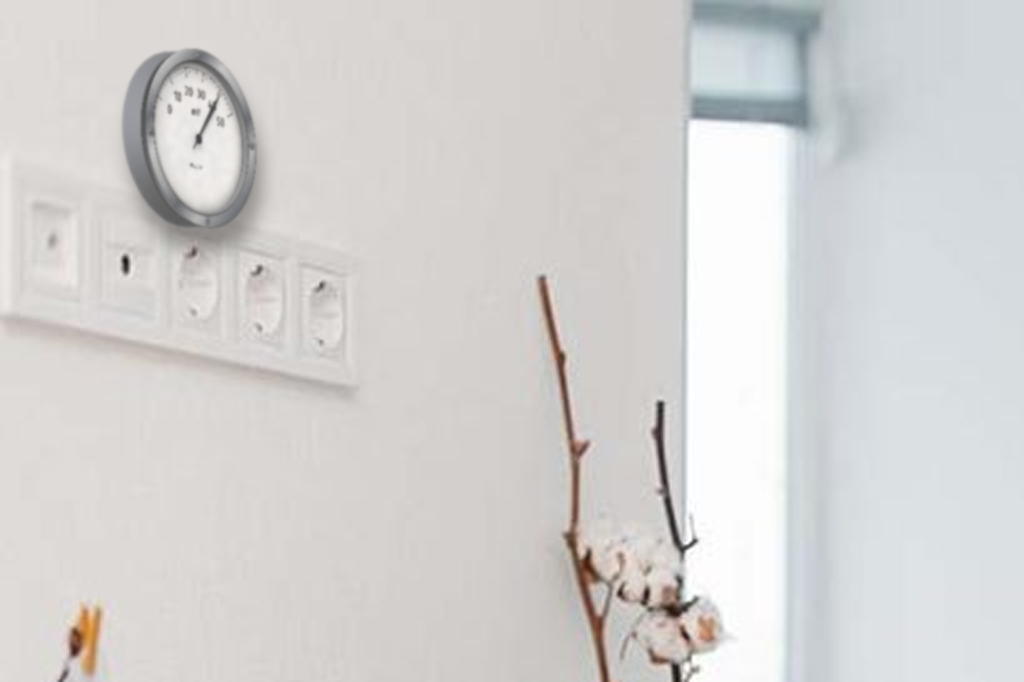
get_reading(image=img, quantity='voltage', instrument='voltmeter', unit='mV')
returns 40 mV
